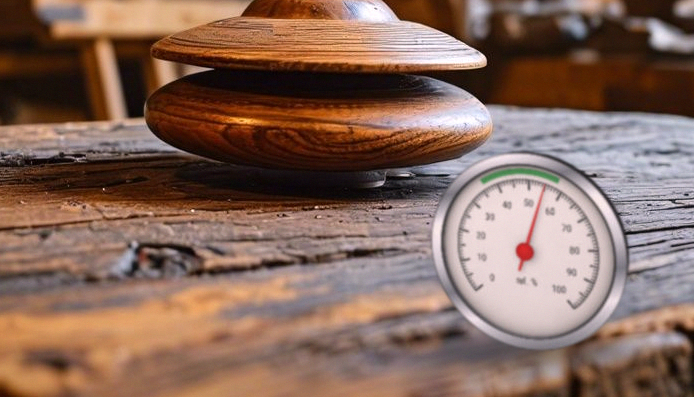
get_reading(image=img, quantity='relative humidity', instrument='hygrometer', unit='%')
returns 55 %
